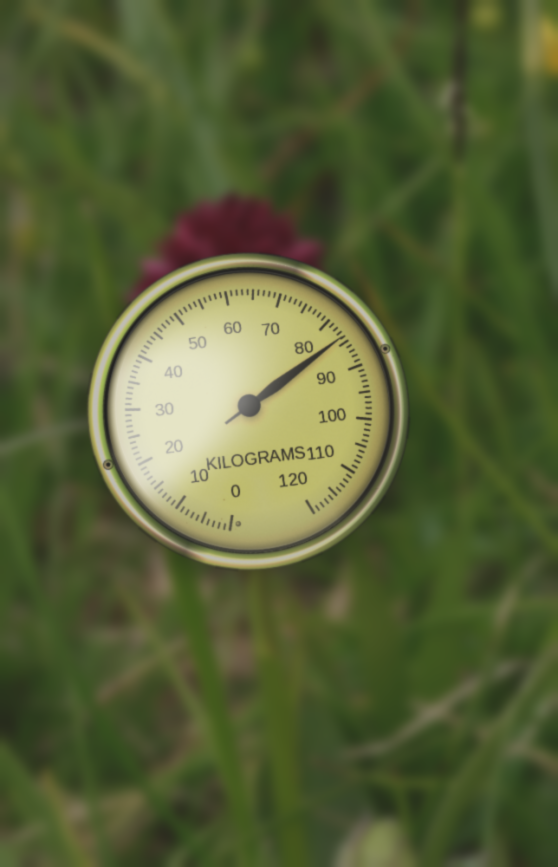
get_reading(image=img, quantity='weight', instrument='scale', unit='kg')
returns 84 kg
